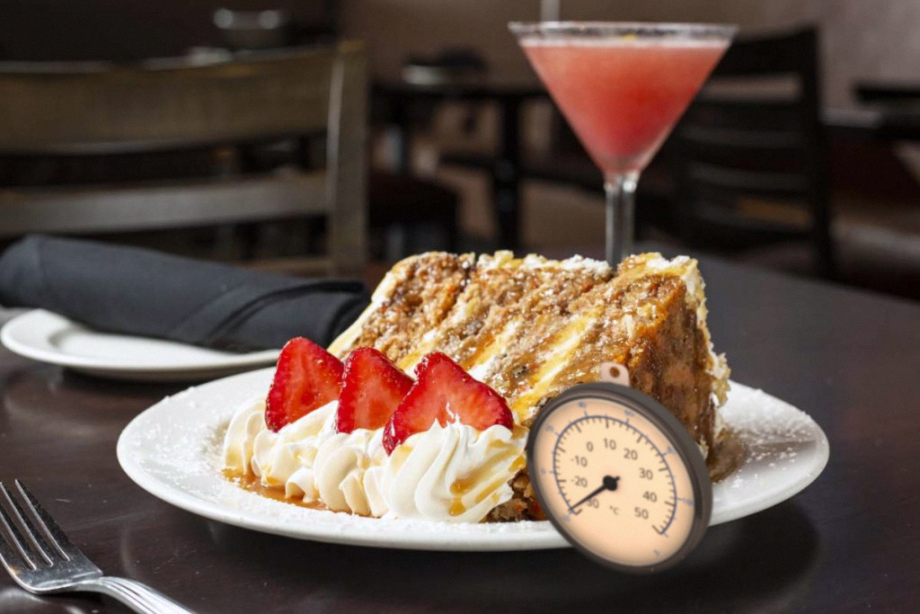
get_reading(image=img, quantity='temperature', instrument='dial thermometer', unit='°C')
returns -28 °C
